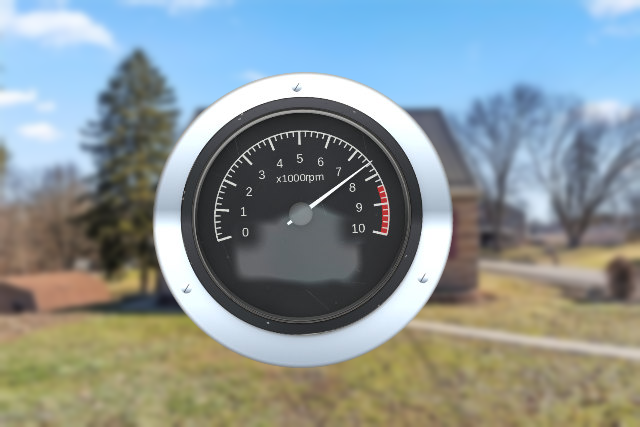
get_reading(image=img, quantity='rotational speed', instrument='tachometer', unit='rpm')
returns 7600 rpm
